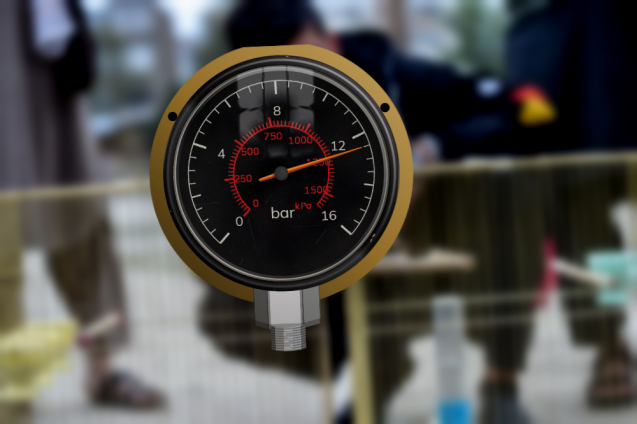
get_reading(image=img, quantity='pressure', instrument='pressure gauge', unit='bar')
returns 12.5 bar
